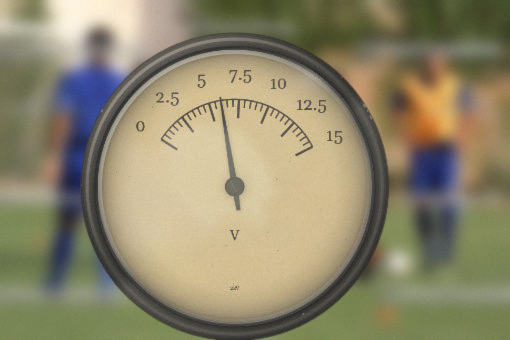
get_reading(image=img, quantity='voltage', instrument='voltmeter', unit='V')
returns 6 V
